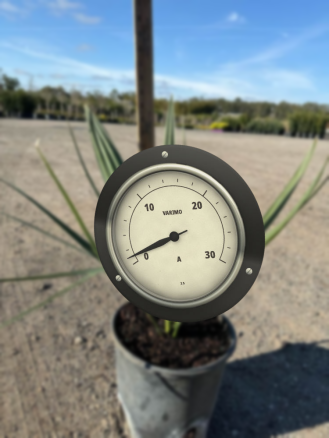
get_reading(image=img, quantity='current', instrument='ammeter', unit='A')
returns 1 A
